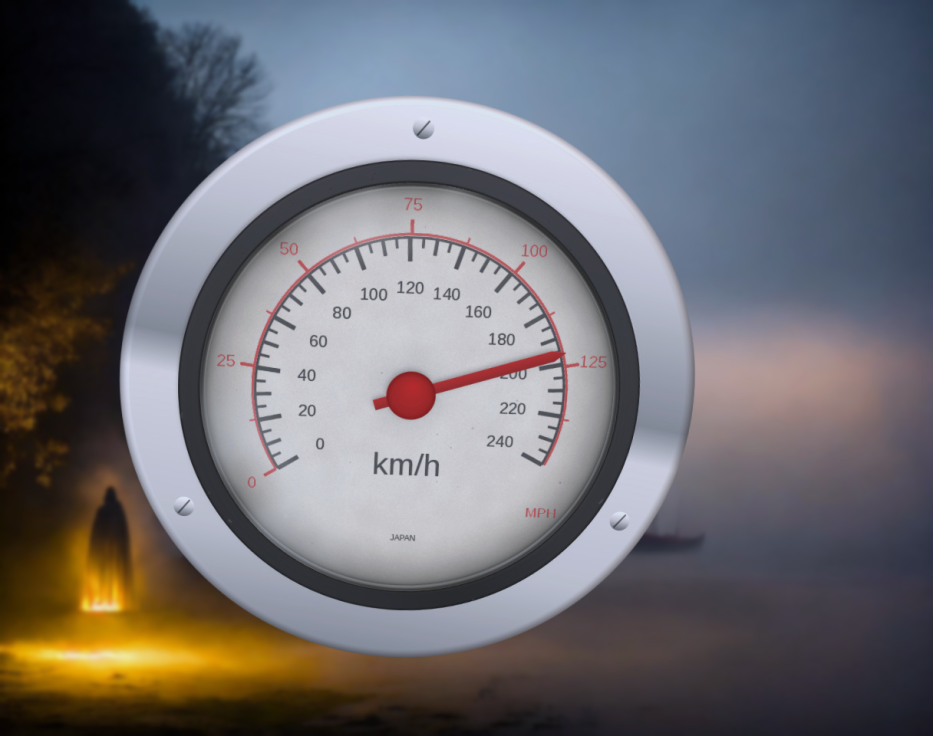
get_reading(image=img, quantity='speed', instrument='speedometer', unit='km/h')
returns 195 km/h
